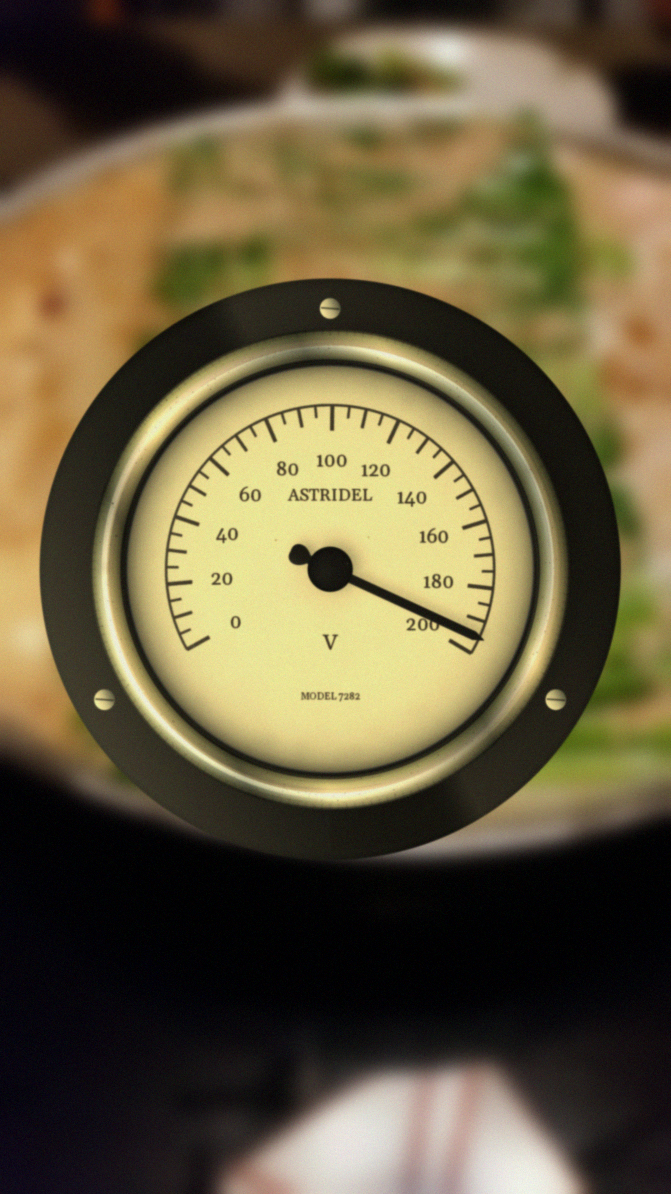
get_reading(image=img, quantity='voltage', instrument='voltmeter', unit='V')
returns 195 V
